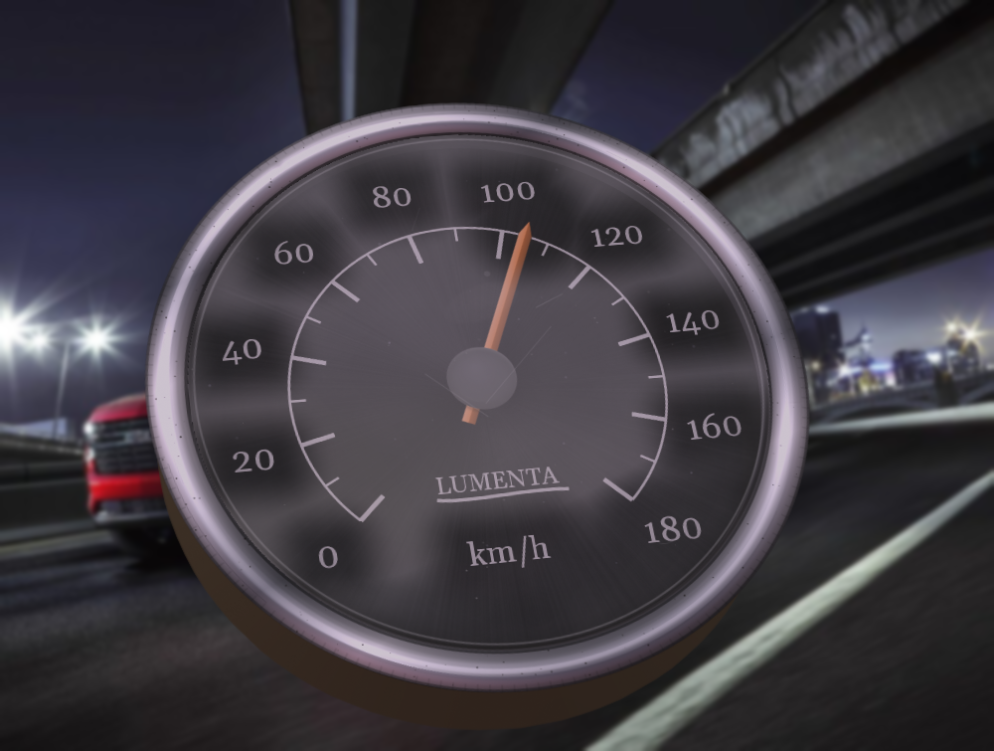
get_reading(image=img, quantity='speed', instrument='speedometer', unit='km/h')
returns 105 km/h
